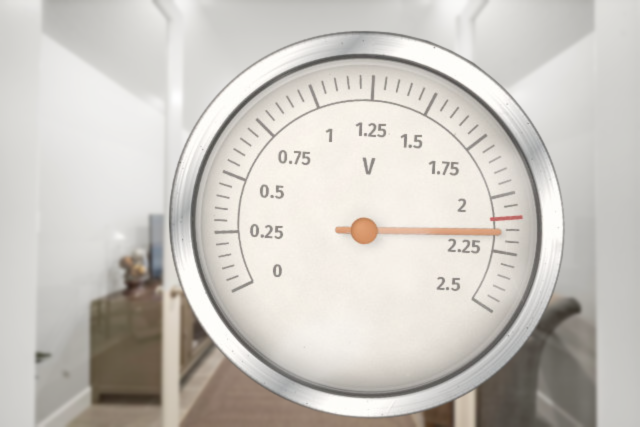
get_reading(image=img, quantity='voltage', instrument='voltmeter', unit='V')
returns 2.15 V
